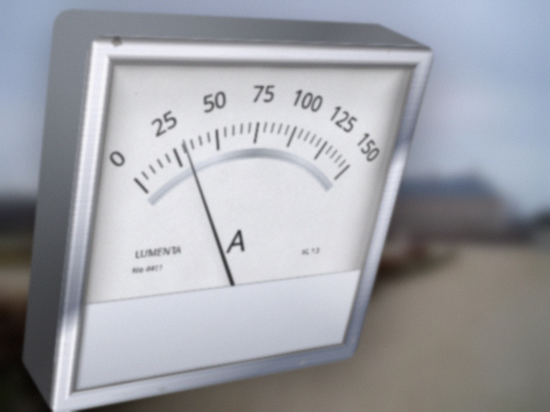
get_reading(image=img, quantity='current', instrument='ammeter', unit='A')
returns 30 A
